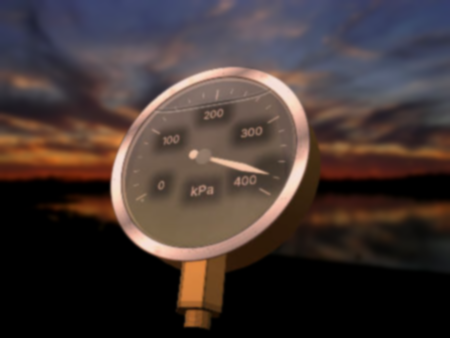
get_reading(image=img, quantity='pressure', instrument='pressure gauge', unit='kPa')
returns 380 kPa
